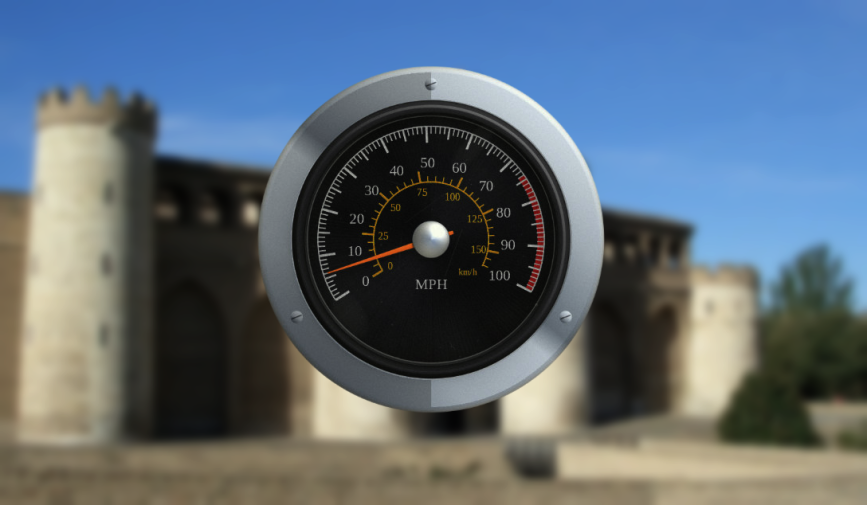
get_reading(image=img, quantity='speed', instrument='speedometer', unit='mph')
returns 6 mph
